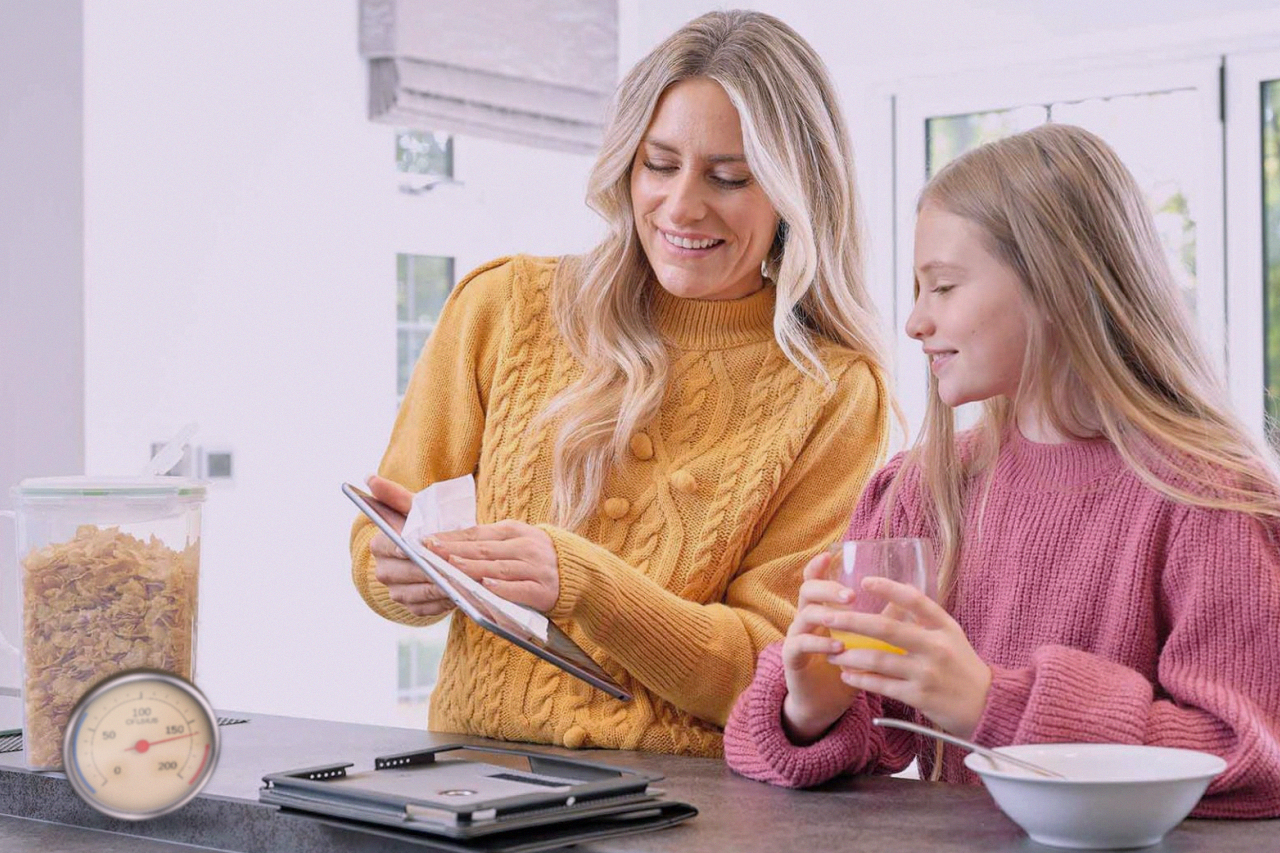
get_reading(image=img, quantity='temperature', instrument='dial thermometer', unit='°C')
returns 160 °C
